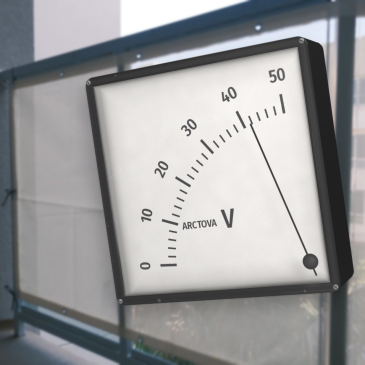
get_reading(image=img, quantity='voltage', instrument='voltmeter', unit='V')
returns 42 V
